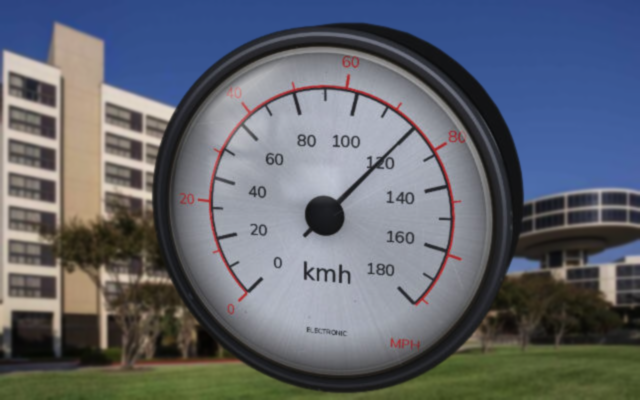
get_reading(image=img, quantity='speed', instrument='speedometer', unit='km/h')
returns 120 km/h
